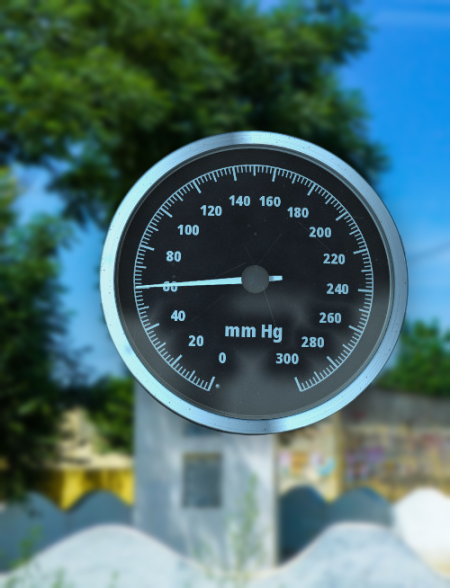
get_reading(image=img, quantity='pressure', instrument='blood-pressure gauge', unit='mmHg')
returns 60 mmHg
